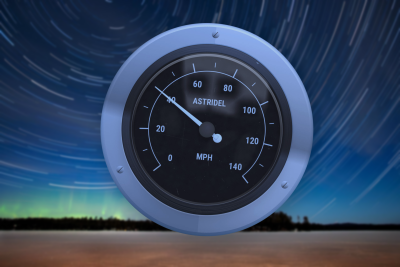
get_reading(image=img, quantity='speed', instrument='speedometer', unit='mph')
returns 40 mph
